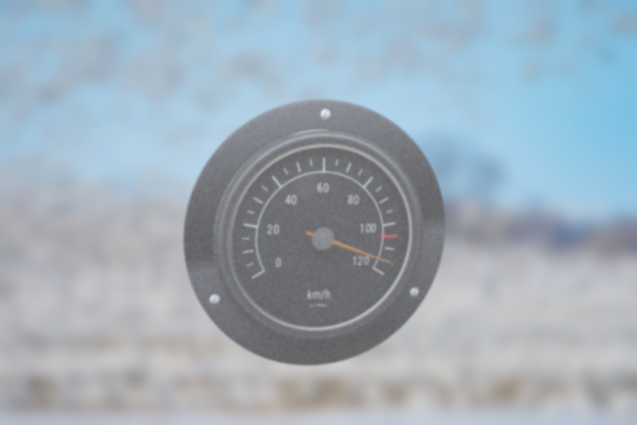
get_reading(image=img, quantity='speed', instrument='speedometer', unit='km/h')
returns 115 km/h
